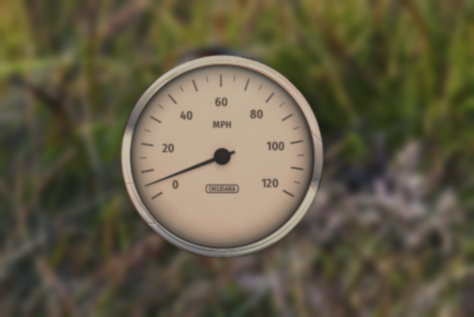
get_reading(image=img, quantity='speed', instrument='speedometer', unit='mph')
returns 5 mph
